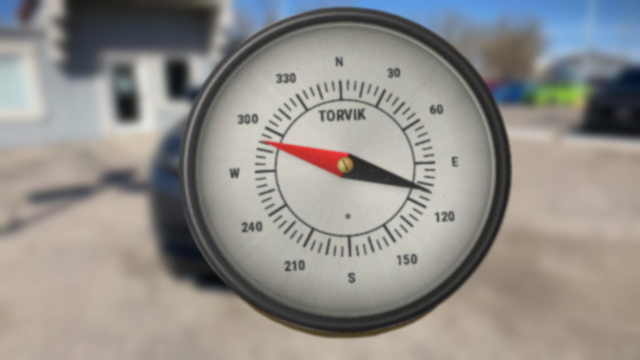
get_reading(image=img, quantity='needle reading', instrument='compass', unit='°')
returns 290 °
